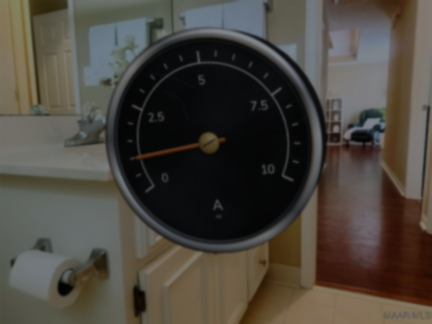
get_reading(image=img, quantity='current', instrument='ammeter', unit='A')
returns 1 A
